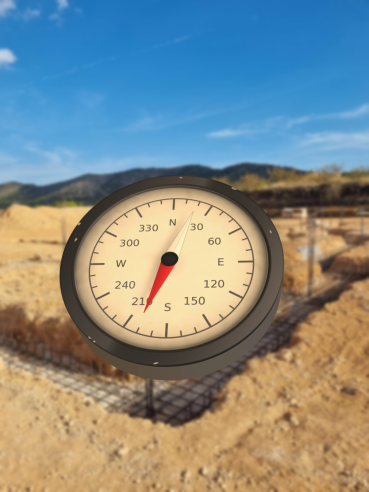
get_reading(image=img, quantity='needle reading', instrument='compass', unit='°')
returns 200 °
